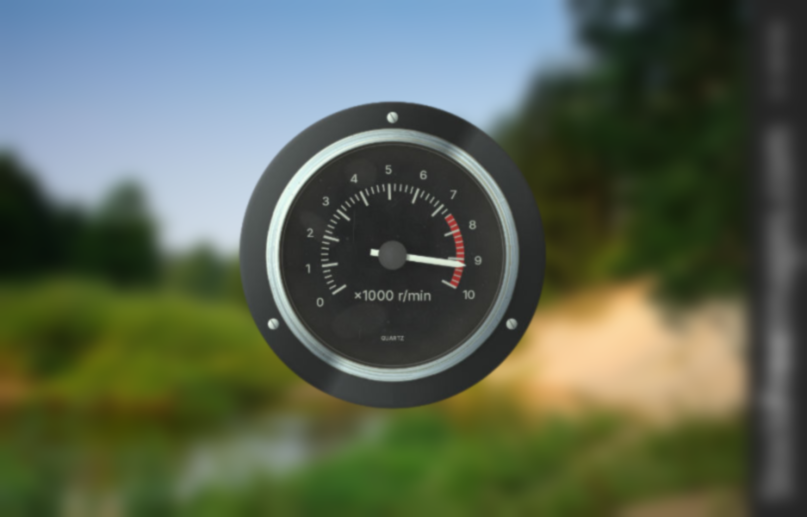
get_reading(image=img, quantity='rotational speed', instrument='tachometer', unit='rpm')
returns 9200 rpm
